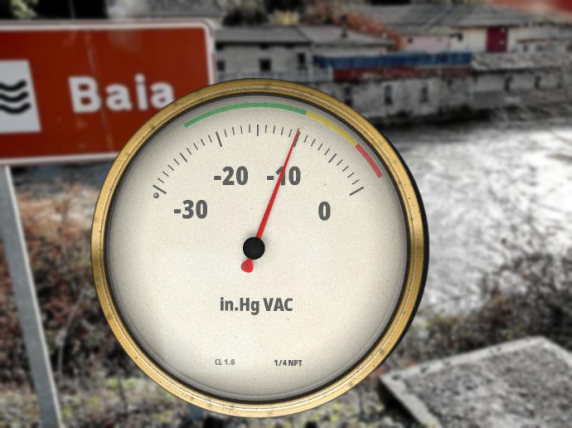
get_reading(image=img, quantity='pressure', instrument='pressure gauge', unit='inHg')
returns -10 inHg
